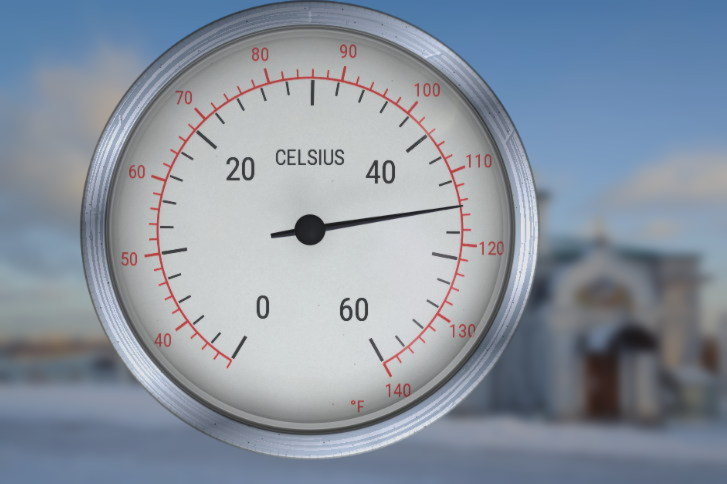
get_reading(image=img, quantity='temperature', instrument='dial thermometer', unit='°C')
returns 46 °C
